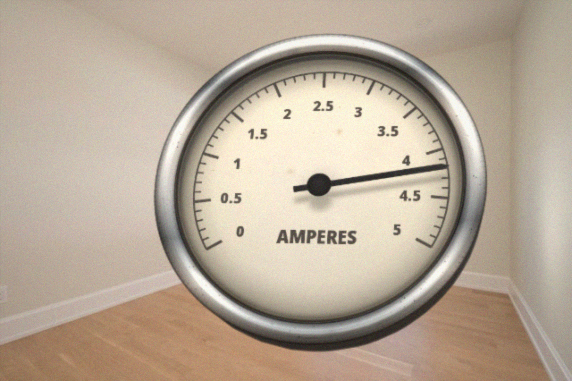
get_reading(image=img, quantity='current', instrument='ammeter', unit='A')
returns 4.2 A
